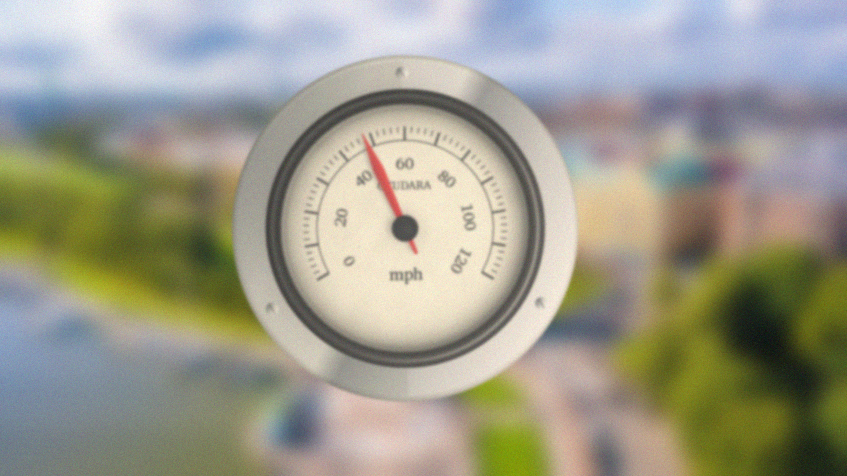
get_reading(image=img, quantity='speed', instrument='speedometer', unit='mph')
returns 48 mph
